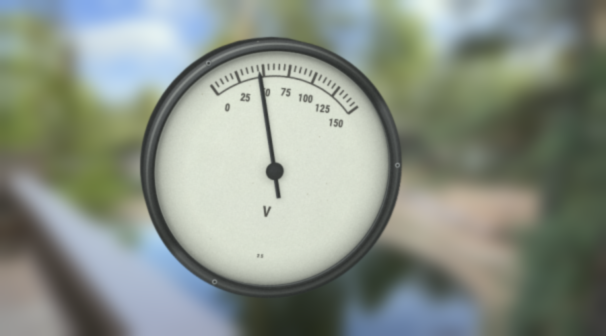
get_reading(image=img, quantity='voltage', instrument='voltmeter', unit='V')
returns 45 V
